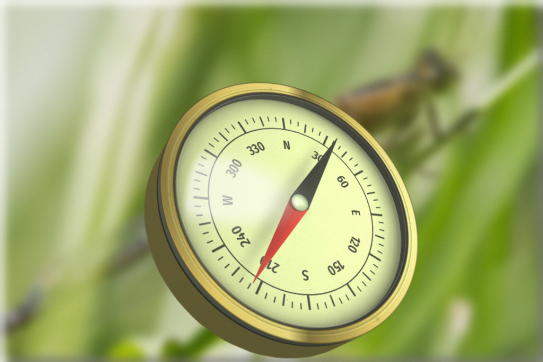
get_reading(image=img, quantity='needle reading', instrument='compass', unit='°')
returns 215 °
